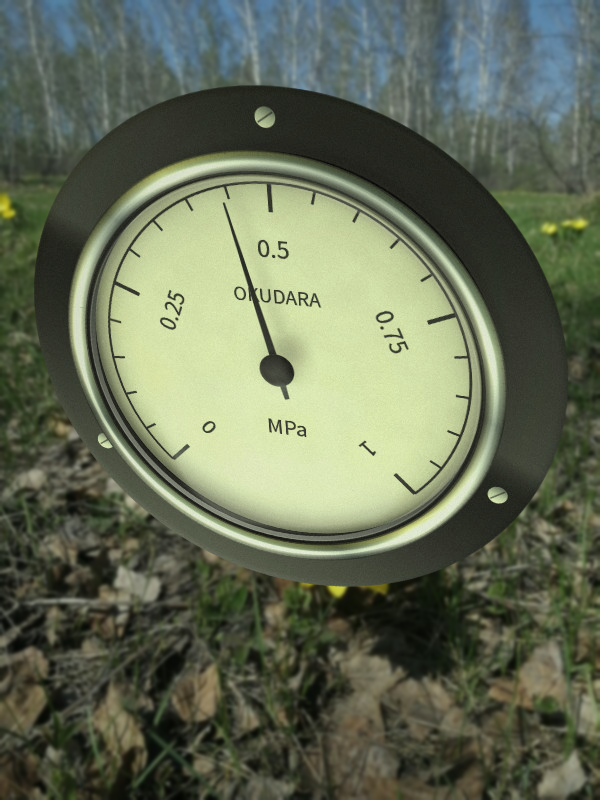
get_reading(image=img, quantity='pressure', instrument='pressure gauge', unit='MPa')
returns 0.45 MPa
